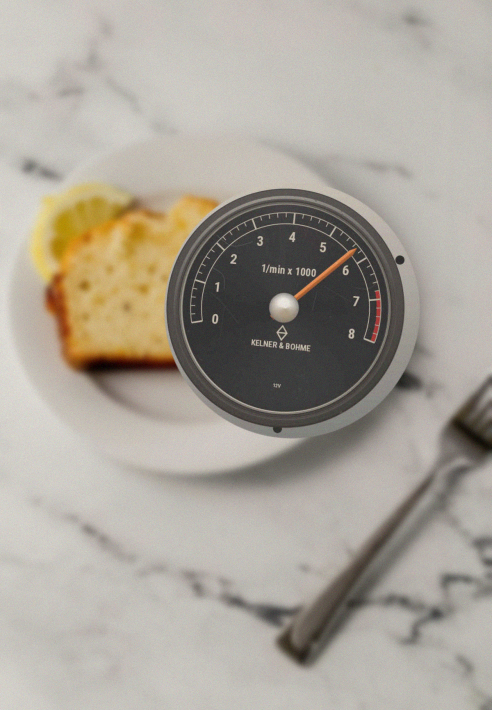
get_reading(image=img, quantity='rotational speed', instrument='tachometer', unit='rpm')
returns 5700 rpm
